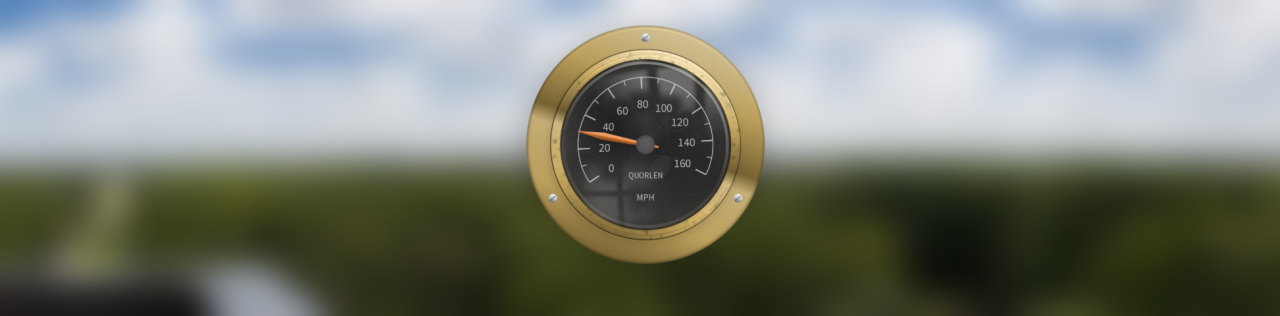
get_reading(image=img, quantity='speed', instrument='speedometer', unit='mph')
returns 30 mph
